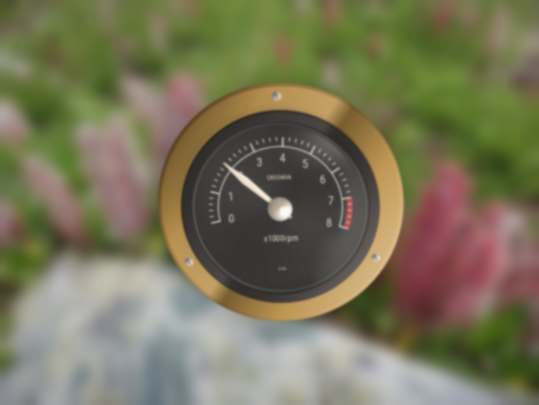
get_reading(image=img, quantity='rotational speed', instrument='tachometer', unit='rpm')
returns 2000 rpm
